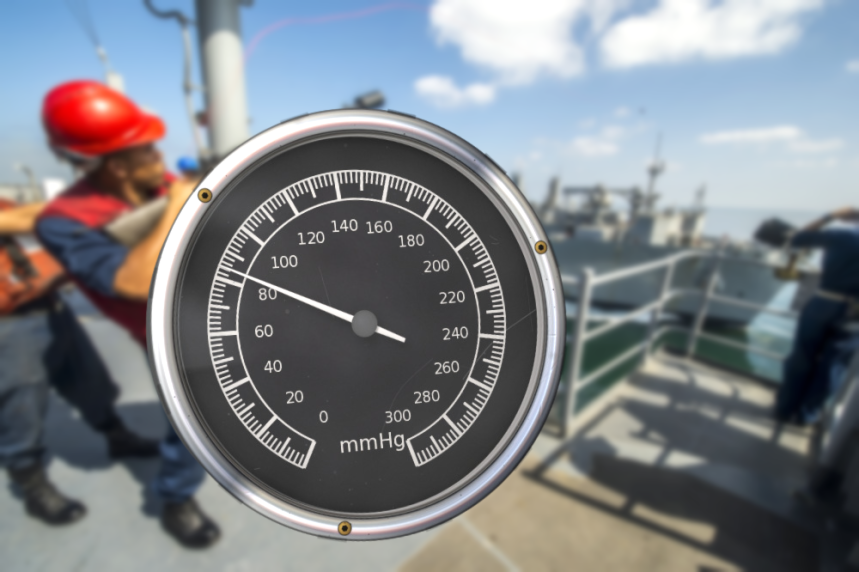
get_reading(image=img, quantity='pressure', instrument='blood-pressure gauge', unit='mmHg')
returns 84 mmHg
